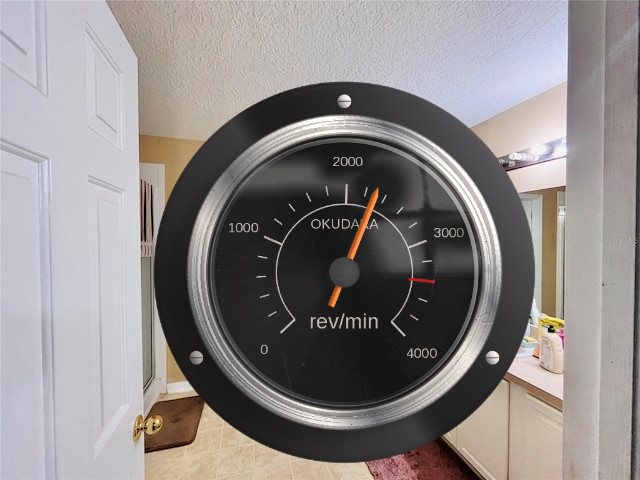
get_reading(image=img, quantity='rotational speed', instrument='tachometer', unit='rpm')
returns 2300 rpm
